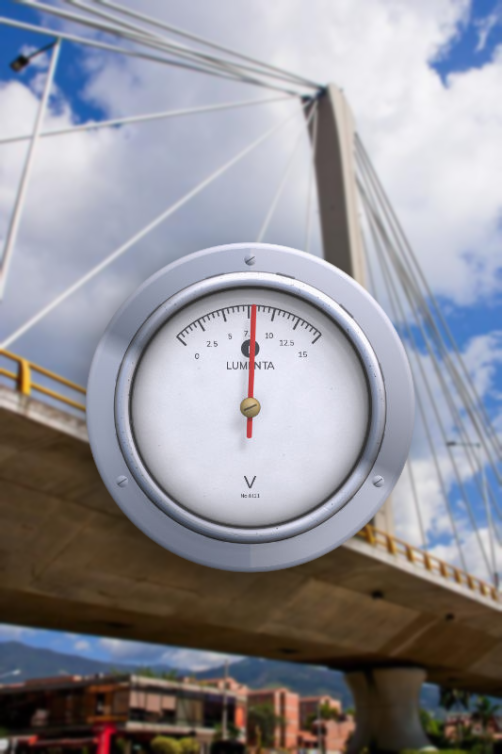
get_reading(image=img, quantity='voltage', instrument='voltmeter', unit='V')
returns 8 V
